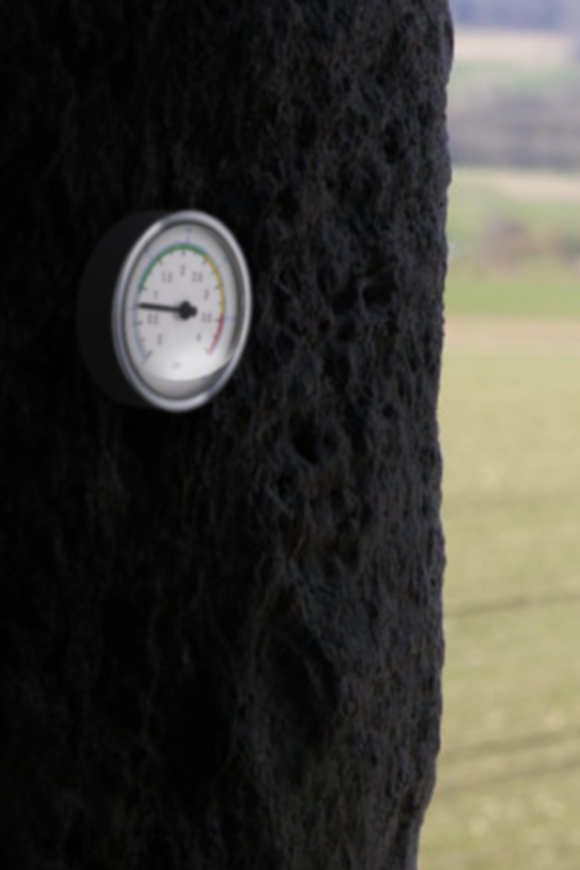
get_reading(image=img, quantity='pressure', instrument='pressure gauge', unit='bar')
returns 0.75 bar
